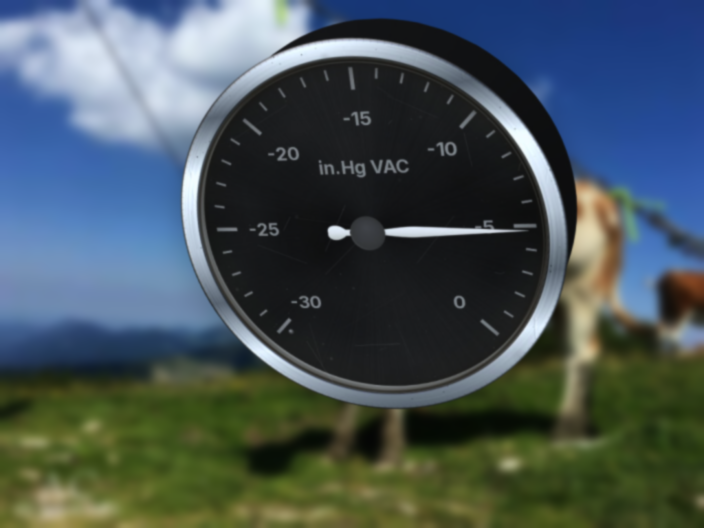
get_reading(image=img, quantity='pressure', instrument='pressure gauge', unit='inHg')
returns -5 inHg
